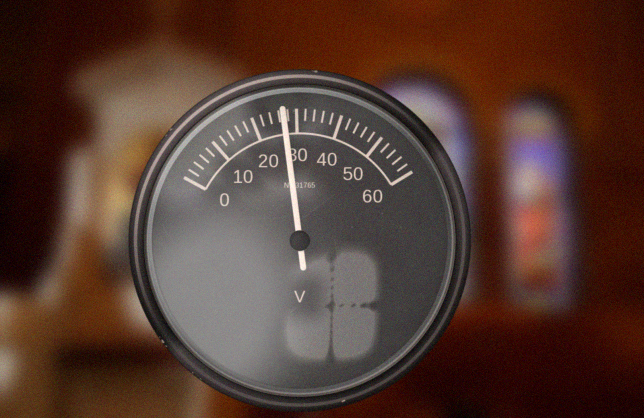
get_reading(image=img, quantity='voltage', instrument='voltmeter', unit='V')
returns 27 V
